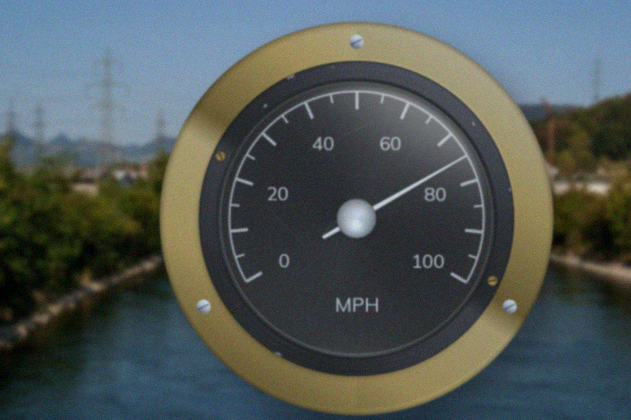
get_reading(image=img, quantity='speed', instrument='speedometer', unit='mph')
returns 75 mph
